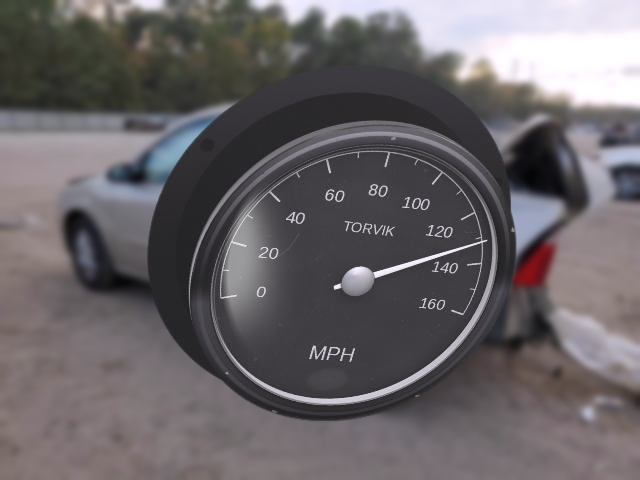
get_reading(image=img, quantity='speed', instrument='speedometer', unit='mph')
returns 130 mph
